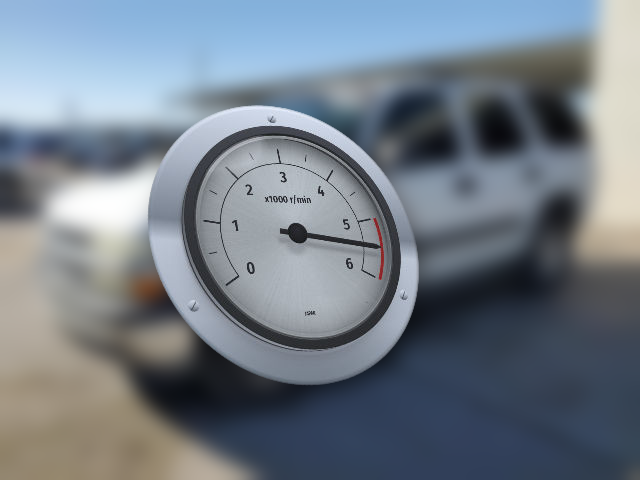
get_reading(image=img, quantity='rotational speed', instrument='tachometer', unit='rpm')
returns 5500 rpm
